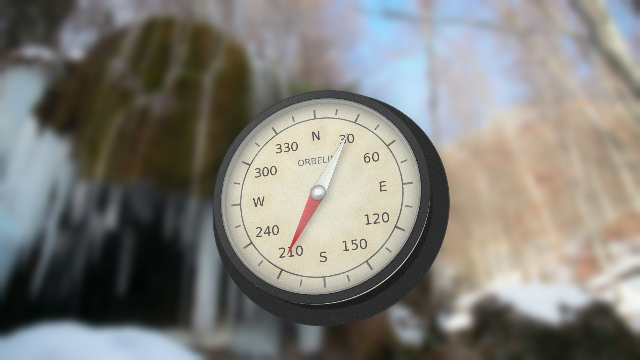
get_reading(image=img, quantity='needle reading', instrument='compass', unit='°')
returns 210 °
